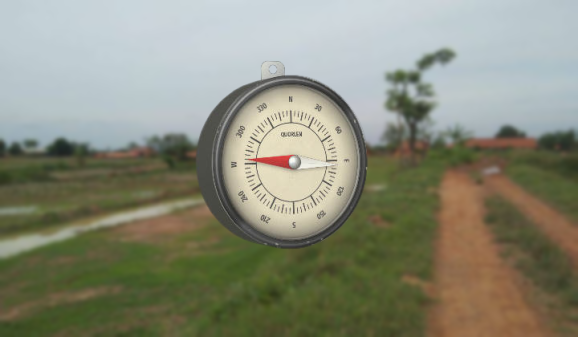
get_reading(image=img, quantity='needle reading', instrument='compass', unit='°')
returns 275 °
